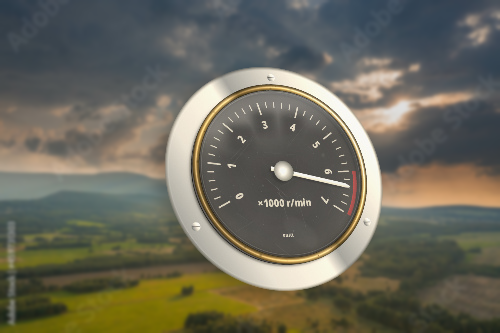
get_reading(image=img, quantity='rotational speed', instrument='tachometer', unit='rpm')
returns 6400 rpm
